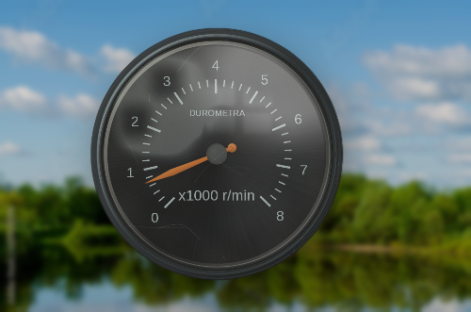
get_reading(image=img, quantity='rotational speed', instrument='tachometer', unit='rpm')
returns 700 rpm
